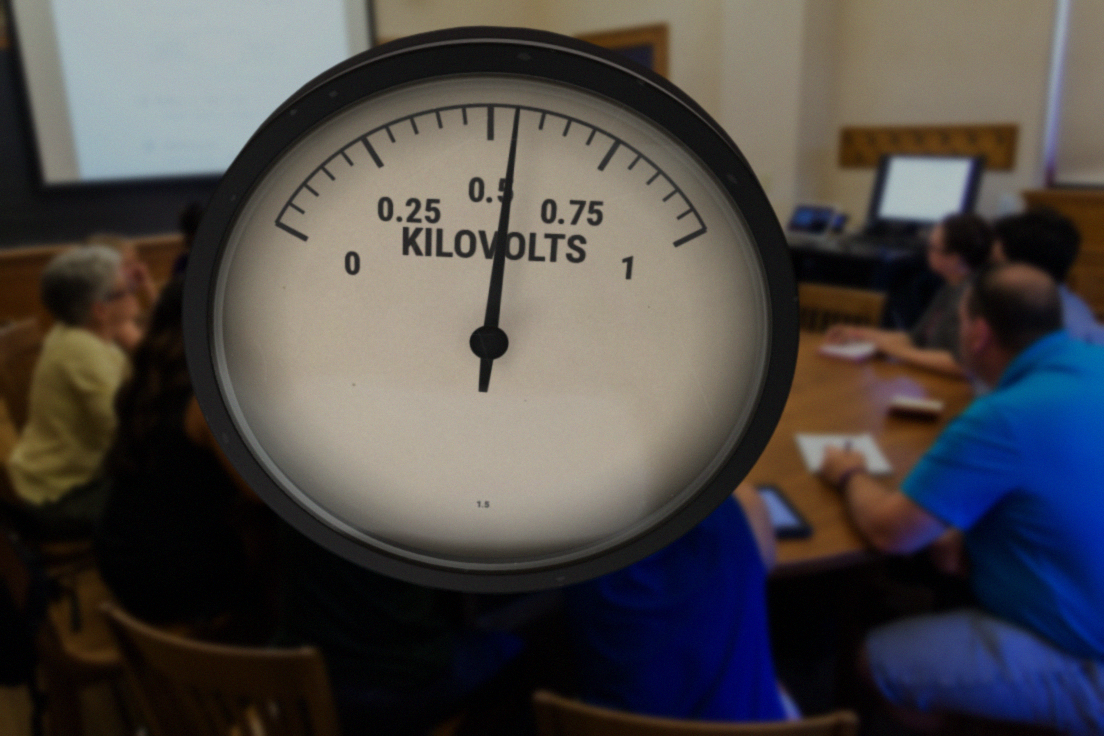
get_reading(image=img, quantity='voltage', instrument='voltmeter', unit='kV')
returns 0.55 kV
